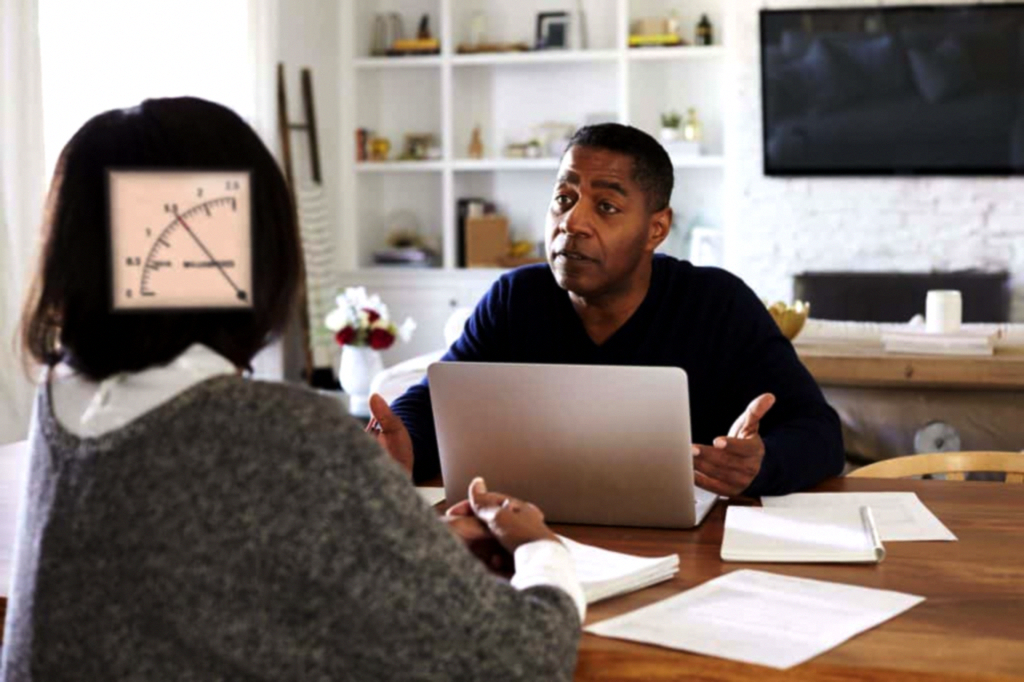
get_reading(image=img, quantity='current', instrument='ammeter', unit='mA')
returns 1.5 mA
